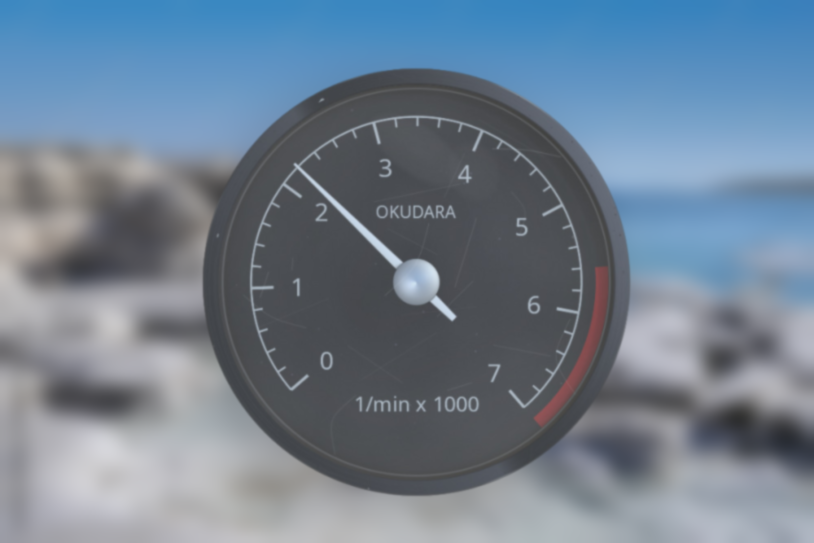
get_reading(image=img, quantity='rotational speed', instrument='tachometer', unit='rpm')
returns 2200 rpm
